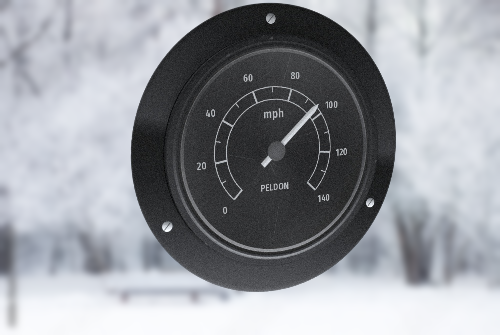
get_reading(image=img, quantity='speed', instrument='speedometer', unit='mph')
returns 95 mph
